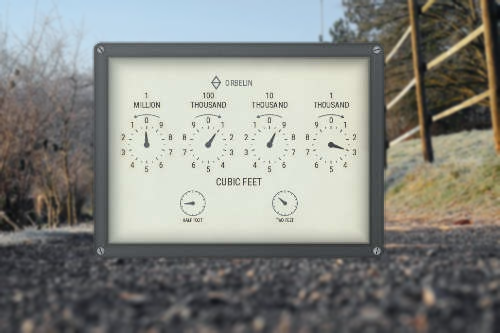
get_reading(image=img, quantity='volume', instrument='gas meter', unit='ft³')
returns 9300 ft³
